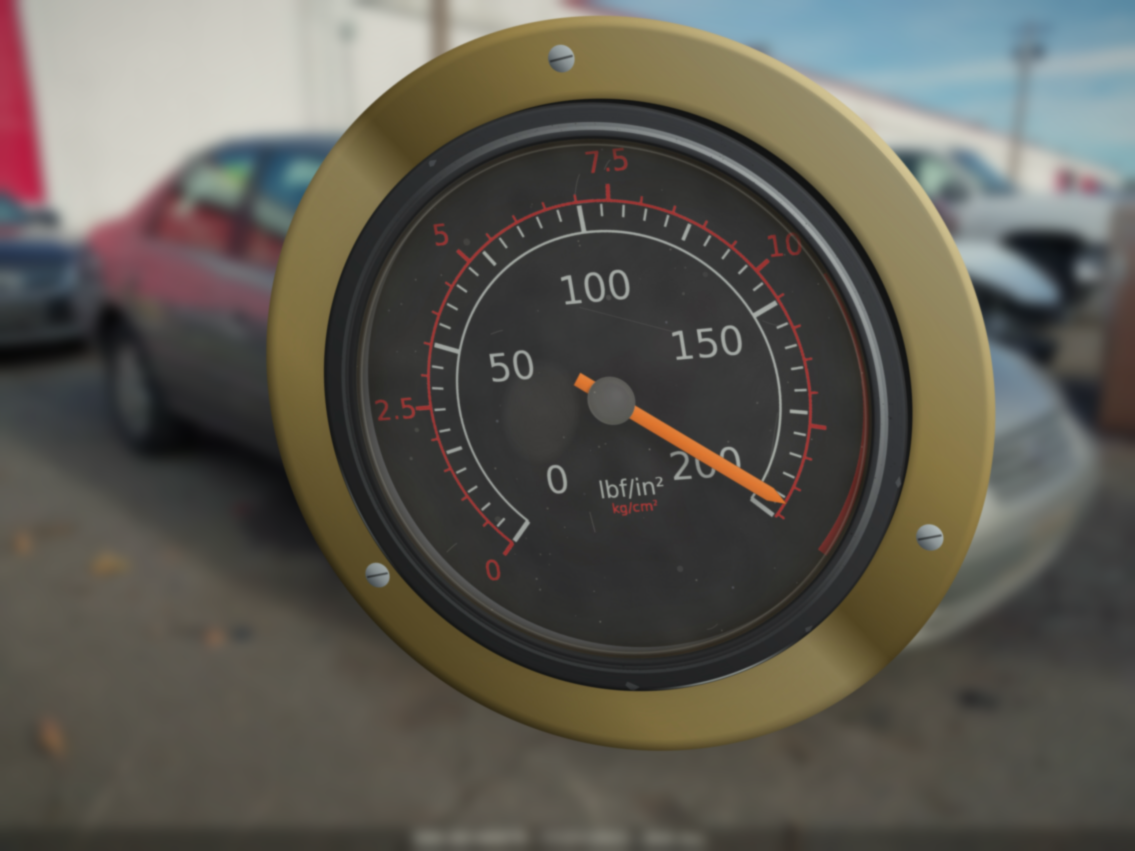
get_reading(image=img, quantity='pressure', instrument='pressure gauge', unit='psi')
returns 195 psi
